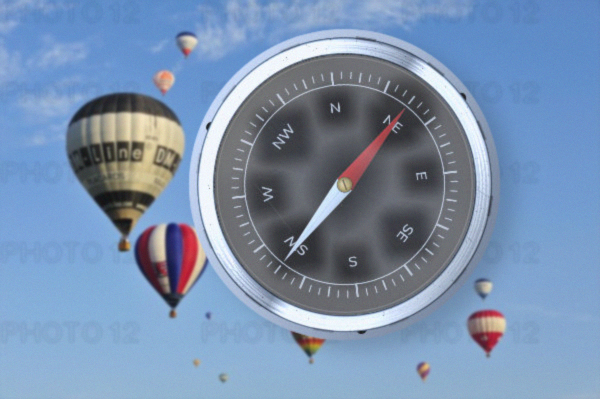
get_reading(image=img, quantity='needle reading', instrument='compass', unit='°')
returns 45 °
